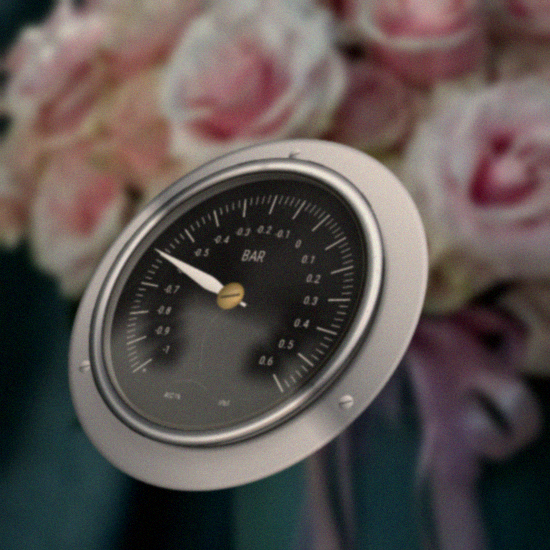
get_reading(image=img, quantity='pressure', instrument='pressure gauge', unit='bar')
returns -0.6 bar
